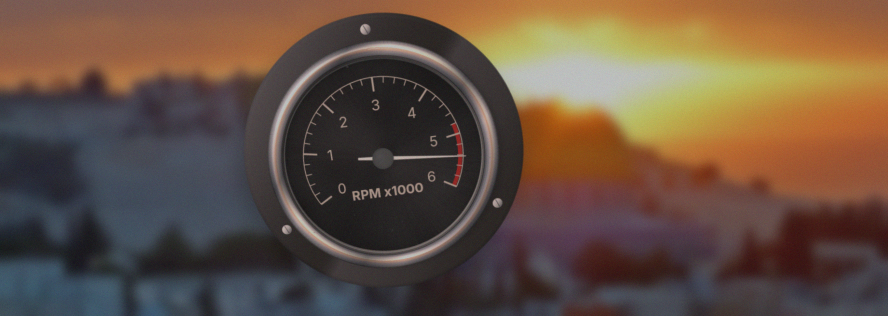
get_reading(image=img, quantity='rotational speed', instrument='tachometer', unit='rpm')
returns 5400 rpm
